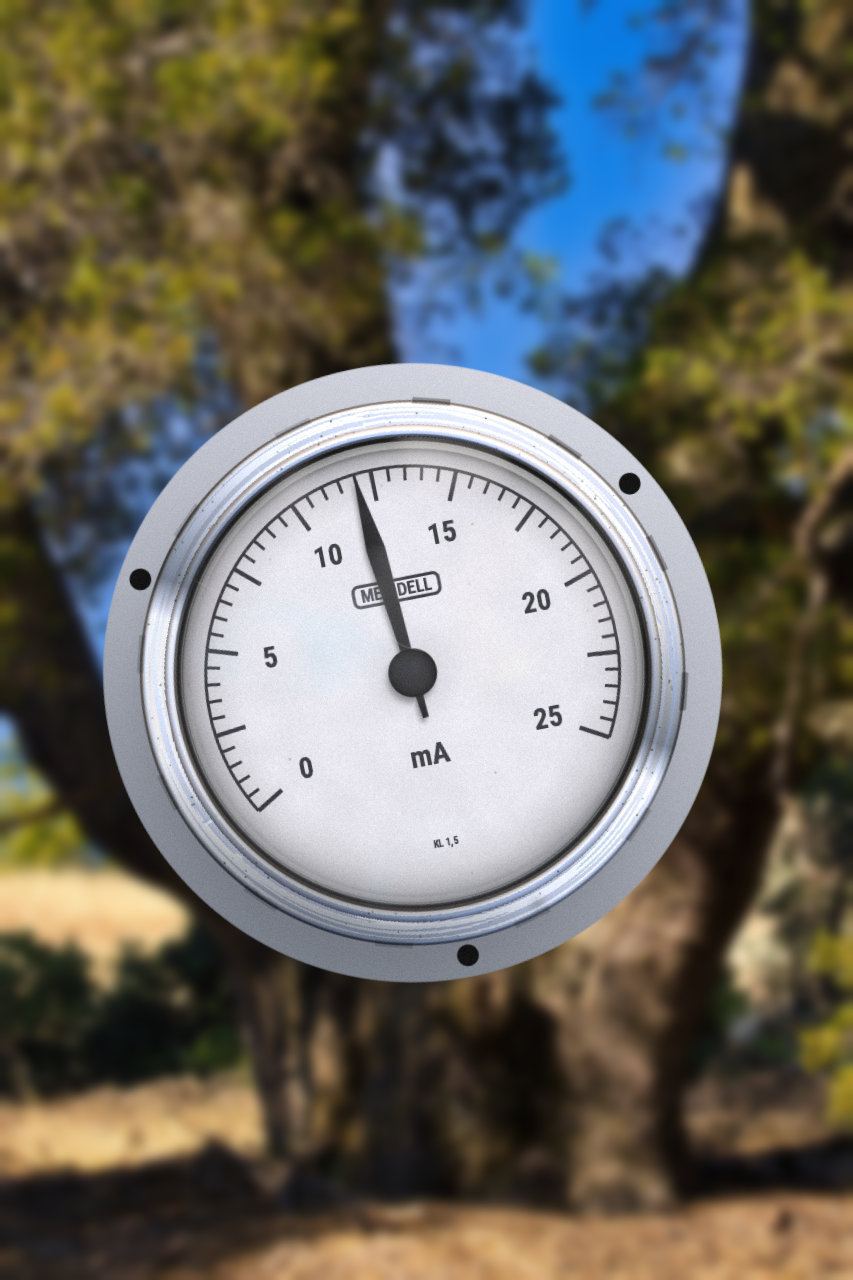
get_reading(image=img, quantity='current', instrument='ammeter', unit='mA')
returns 12 mA
